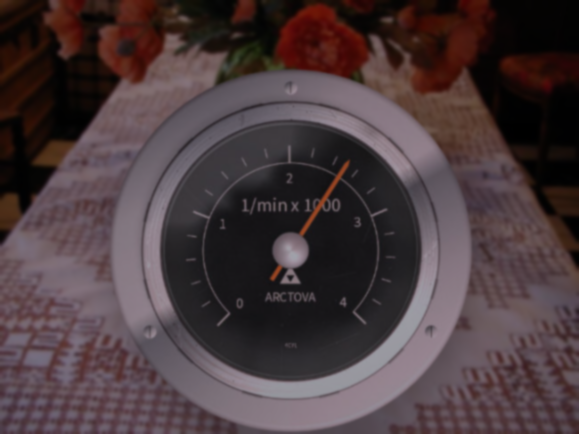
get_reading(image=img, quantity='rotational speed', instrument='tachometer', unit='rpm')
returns 2500 rpm
